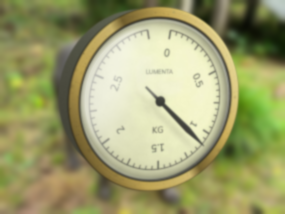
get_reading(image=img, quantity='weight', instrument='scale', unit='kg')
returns 1.1 kg
